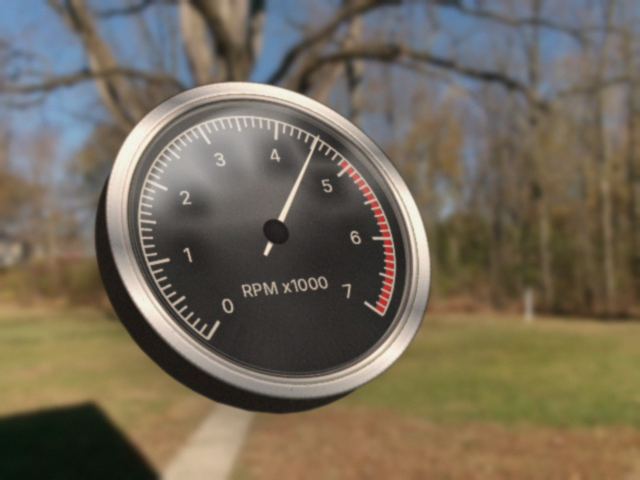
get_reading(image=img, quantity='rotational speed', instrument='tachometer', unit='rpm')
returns 4500 rpm
